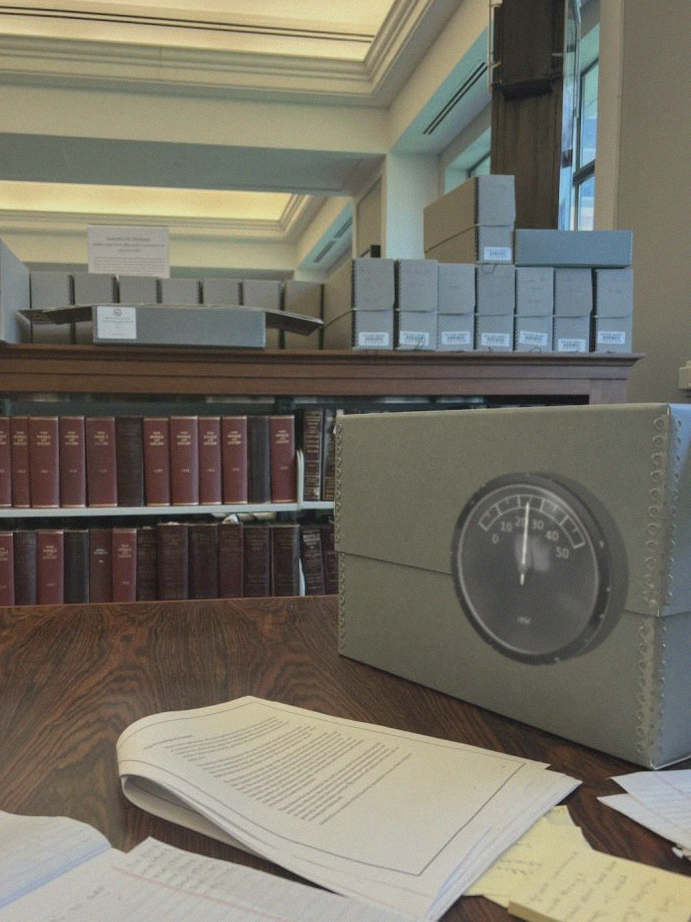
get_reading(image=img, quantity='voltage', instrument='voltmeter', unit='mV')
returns 25 mV
